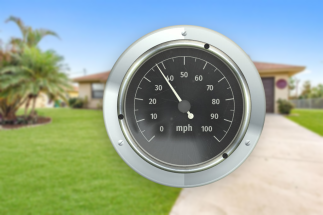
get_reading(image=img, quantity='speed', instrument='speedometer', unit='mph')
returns 37.5 mph
